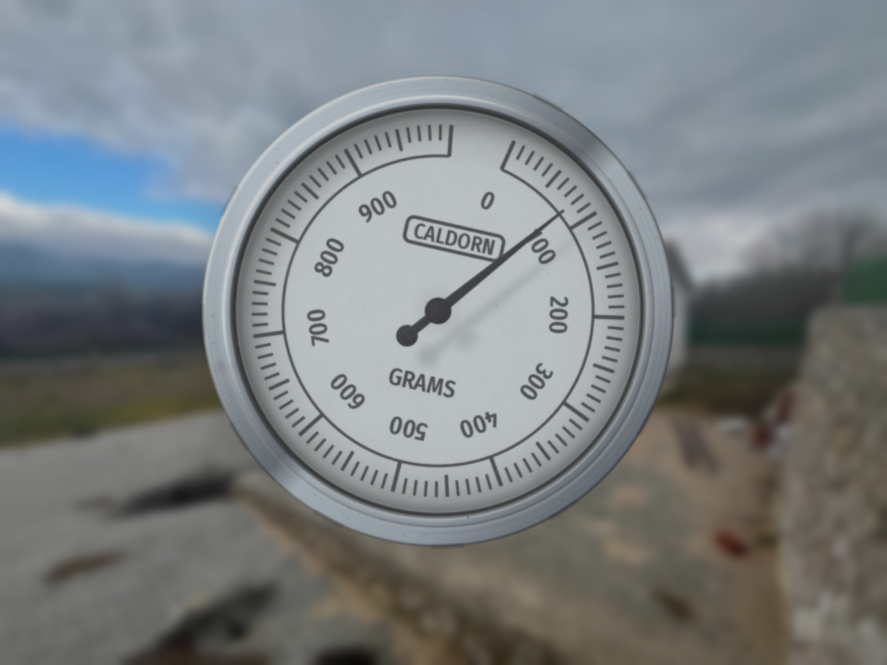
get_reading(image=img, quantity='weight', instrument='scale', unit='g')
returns 80 g
